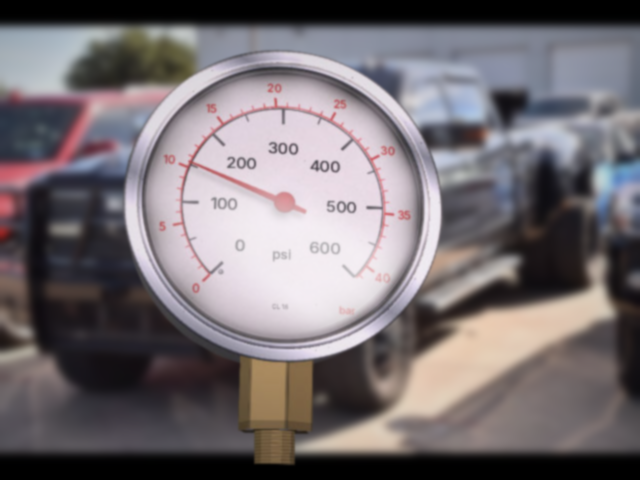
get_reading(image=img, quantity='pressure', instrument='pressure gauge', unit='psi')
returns 150 psi
